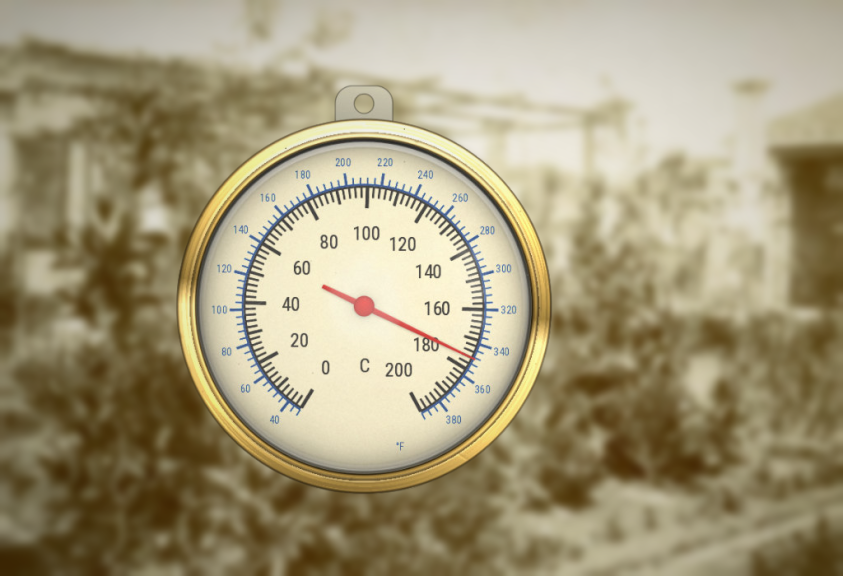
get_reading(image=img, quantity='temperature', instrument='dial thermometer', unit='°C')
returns 176 °C
